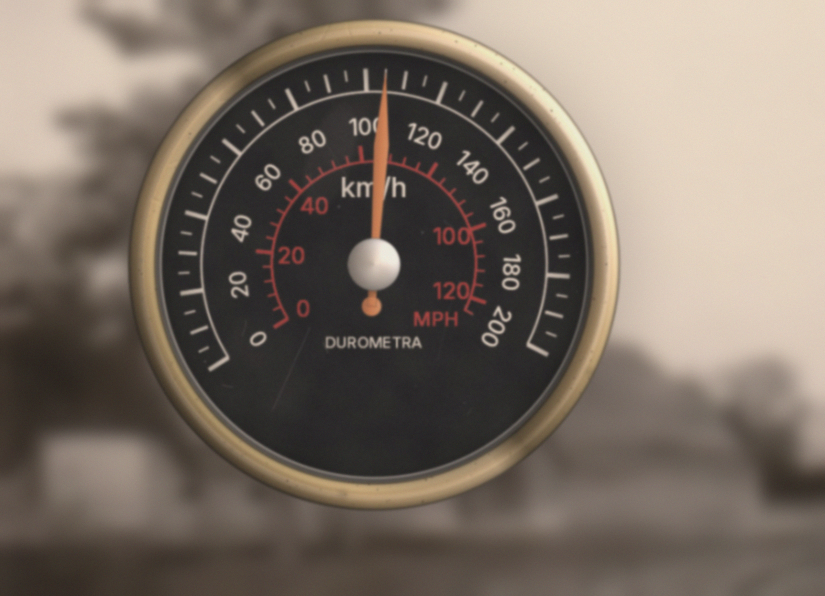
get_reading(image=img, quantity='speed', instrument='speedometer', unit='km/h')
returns 105 km/h
